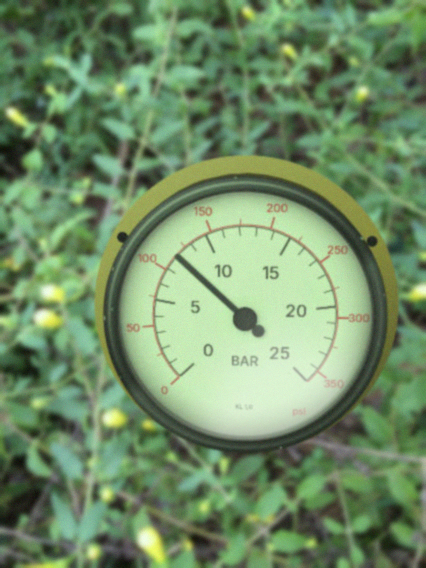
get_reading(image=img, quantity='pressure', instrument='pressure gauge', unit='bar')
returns 8 bar
